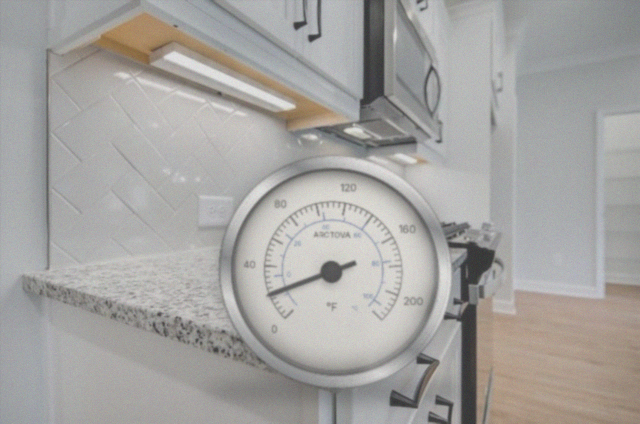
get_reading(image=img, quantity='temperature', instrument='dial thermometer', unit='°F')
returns 20 °F
